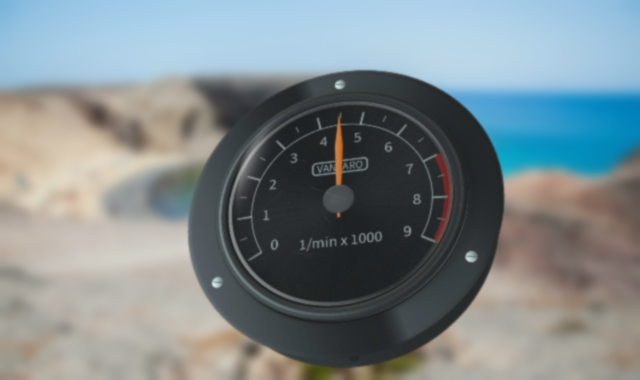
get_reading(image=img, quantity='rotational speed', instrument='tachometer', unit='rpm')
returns 4500 rpm
